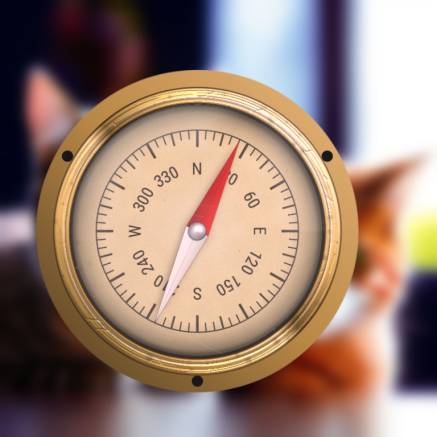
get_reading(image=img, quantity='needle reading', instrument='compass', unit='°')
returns 25 °
